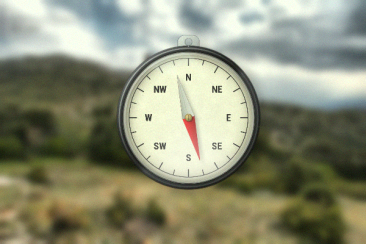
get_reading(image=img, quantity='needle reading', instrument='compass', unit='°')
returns 165 °
